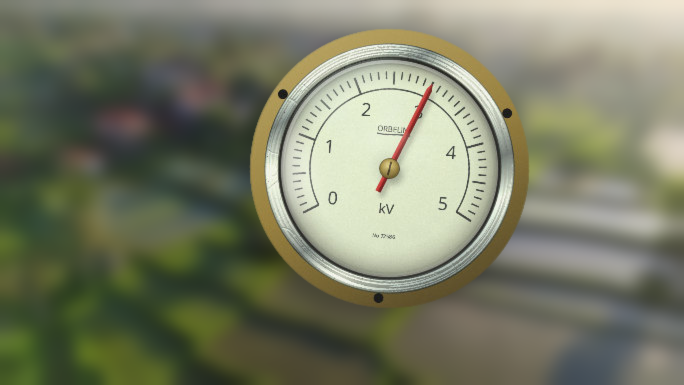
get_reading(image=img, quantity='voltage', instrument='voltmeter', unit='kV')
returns 3 kV
